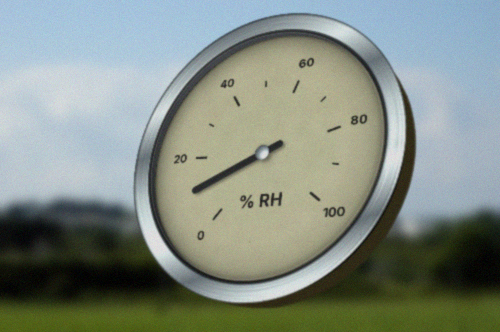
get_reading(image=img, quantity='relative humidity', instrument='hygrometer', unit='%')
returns 10 %
